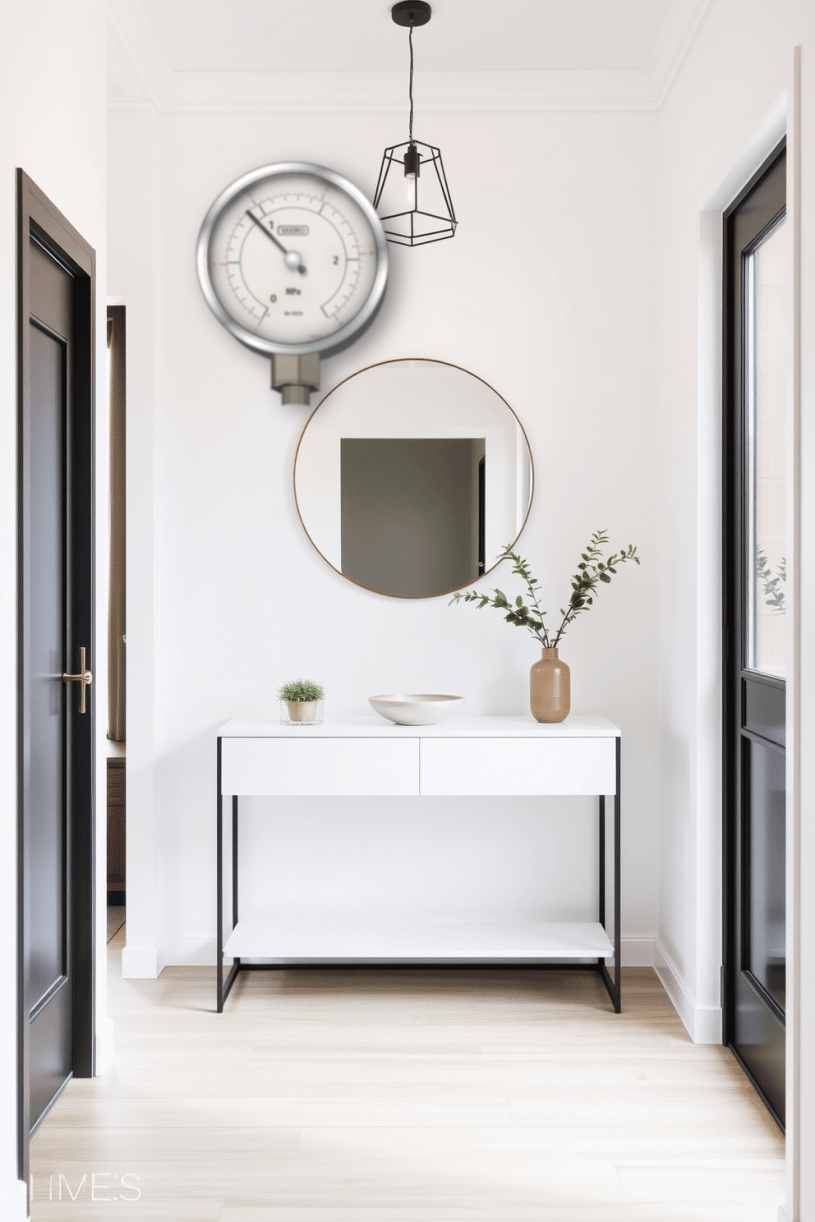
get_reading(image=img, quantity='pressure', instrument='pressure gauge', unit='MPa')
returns 0.9 MPa
